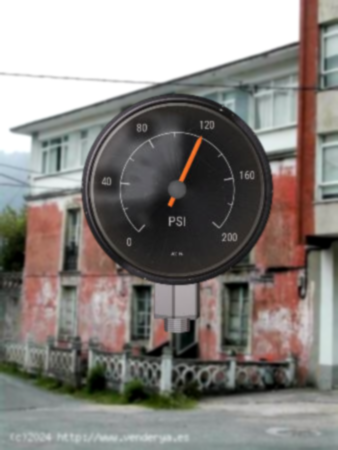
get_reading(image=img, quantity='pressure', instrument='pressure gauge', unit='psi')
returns 120 psi
